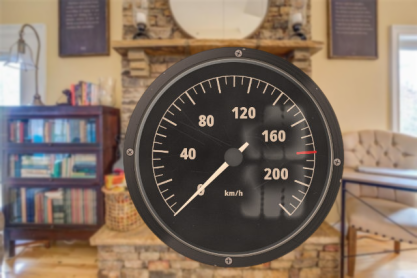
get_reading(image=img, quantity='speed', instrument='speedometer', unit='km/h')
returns 0 km/h
